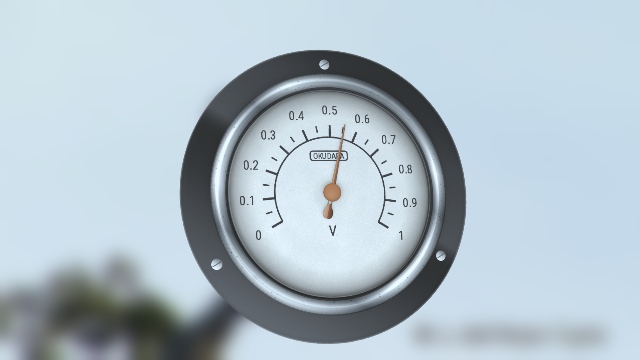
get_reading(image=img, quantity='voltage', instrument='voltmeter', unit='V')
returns 0.55 V
